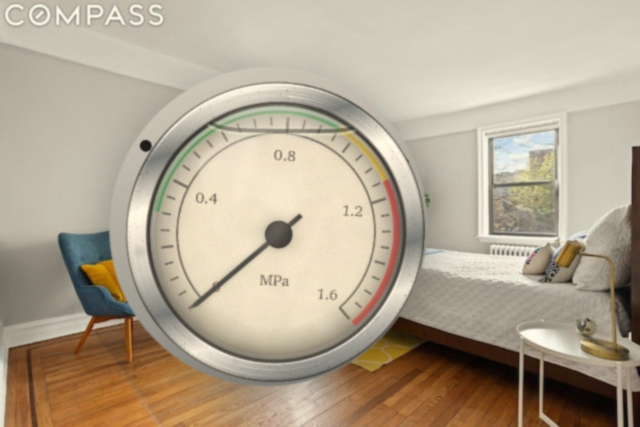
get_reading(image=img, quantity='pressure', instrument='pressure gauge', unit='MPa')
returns 0 MPa
